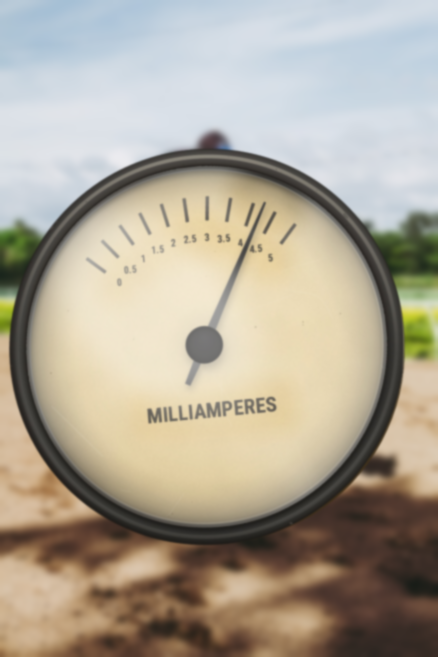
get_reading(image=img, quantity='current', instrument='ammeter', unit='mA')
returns 4.25 mA
